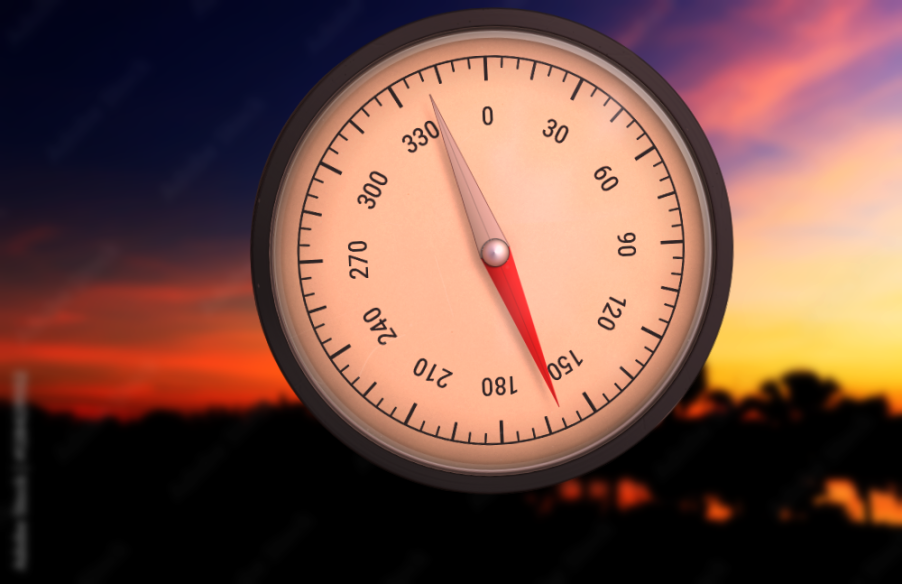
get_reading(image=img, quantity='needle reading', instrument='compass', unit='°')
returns 160 °
